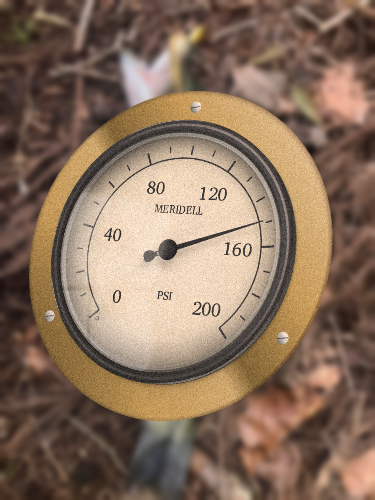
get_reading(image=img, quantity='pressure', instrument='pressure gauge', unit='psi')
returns 150 psi
